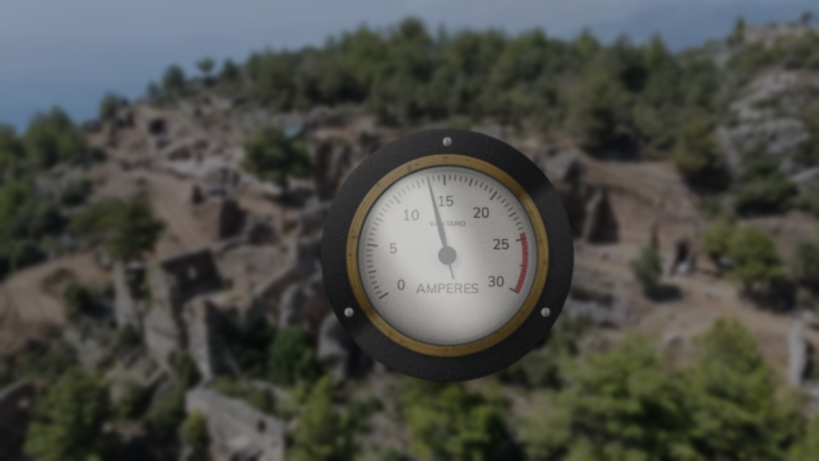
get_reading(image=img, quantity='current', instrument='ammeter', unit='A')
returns 13.5 A
